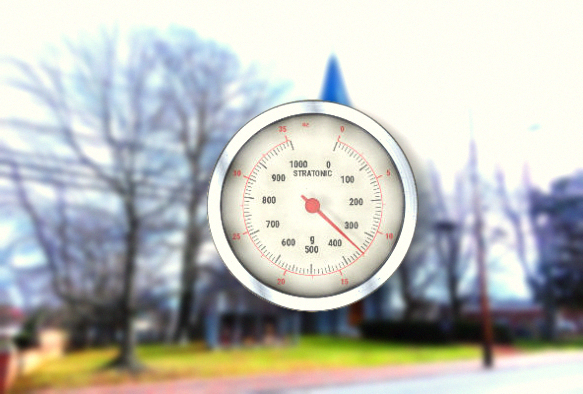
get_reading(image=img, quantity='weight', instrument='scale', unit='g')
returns 350 g
